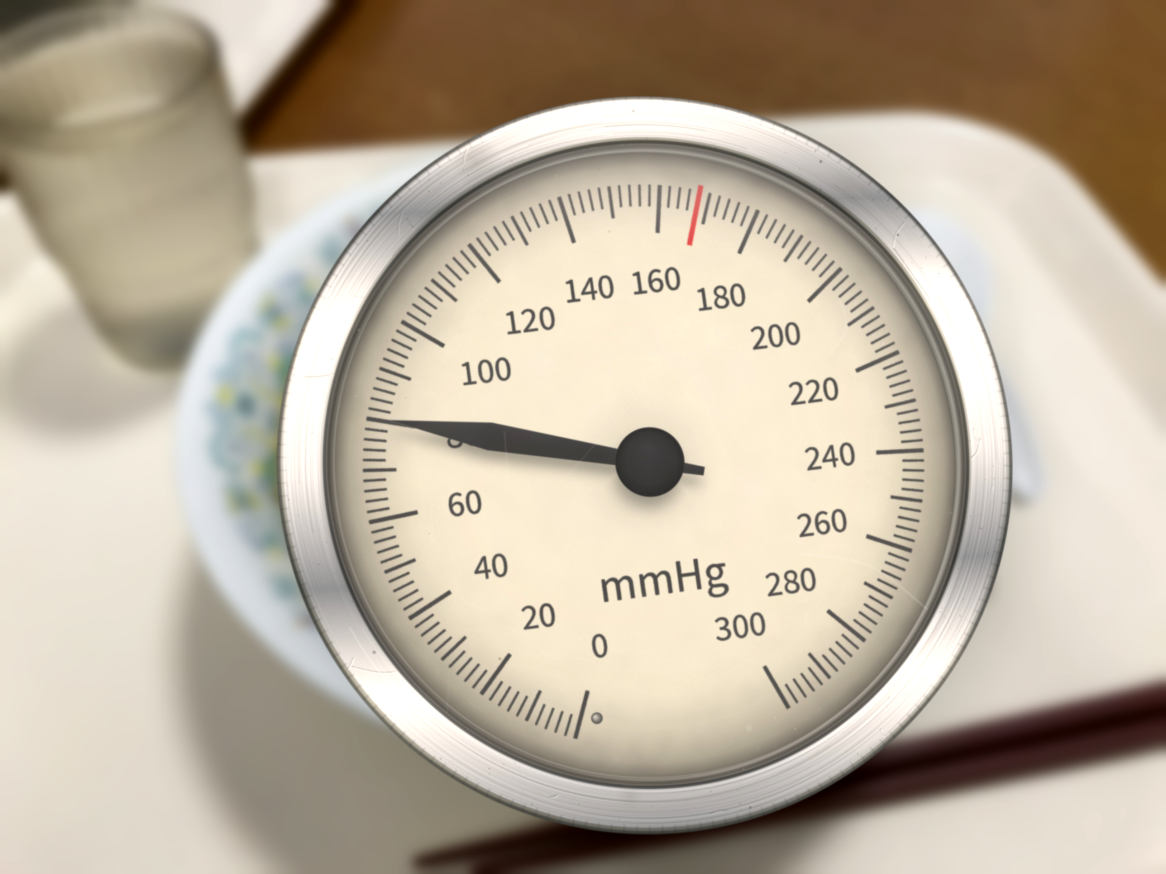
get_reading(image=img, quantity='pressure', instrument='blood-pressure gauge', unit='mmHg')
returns 80 mmHg
